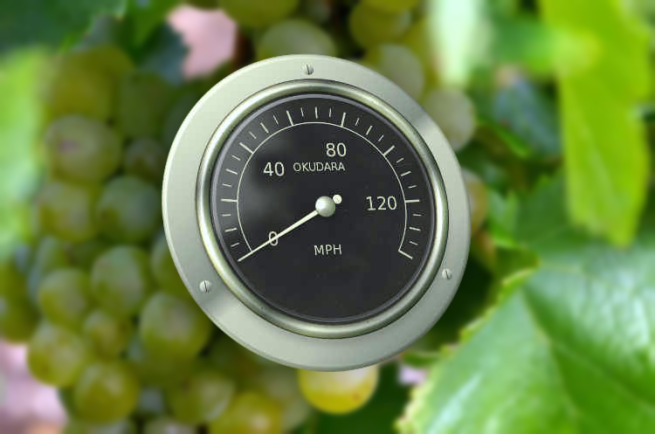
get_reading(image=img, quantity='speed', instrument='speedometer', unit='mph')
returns 0 mph
